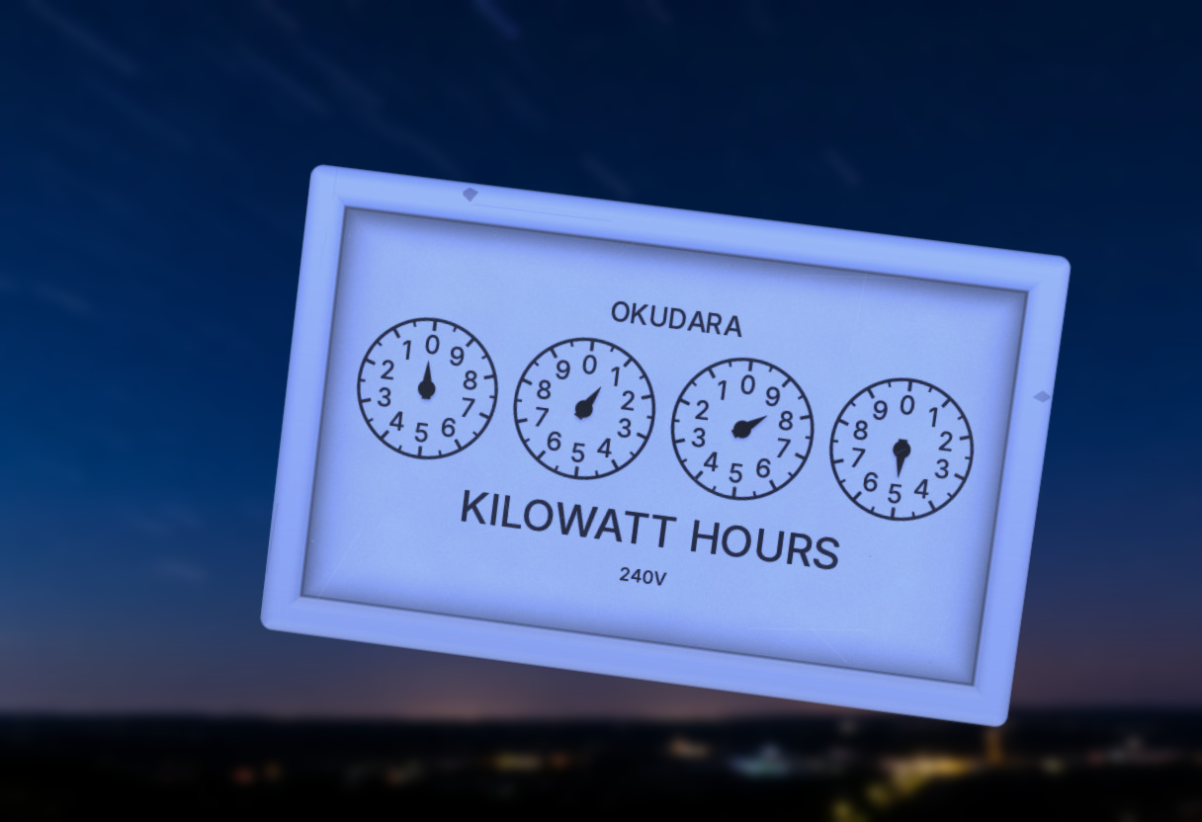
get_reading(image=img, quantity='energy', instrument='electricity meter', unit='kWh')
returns 85 kWh
